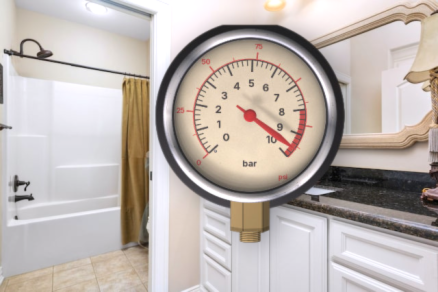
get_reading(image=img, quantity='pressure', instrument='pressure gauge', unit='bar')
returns 9.6 bar
